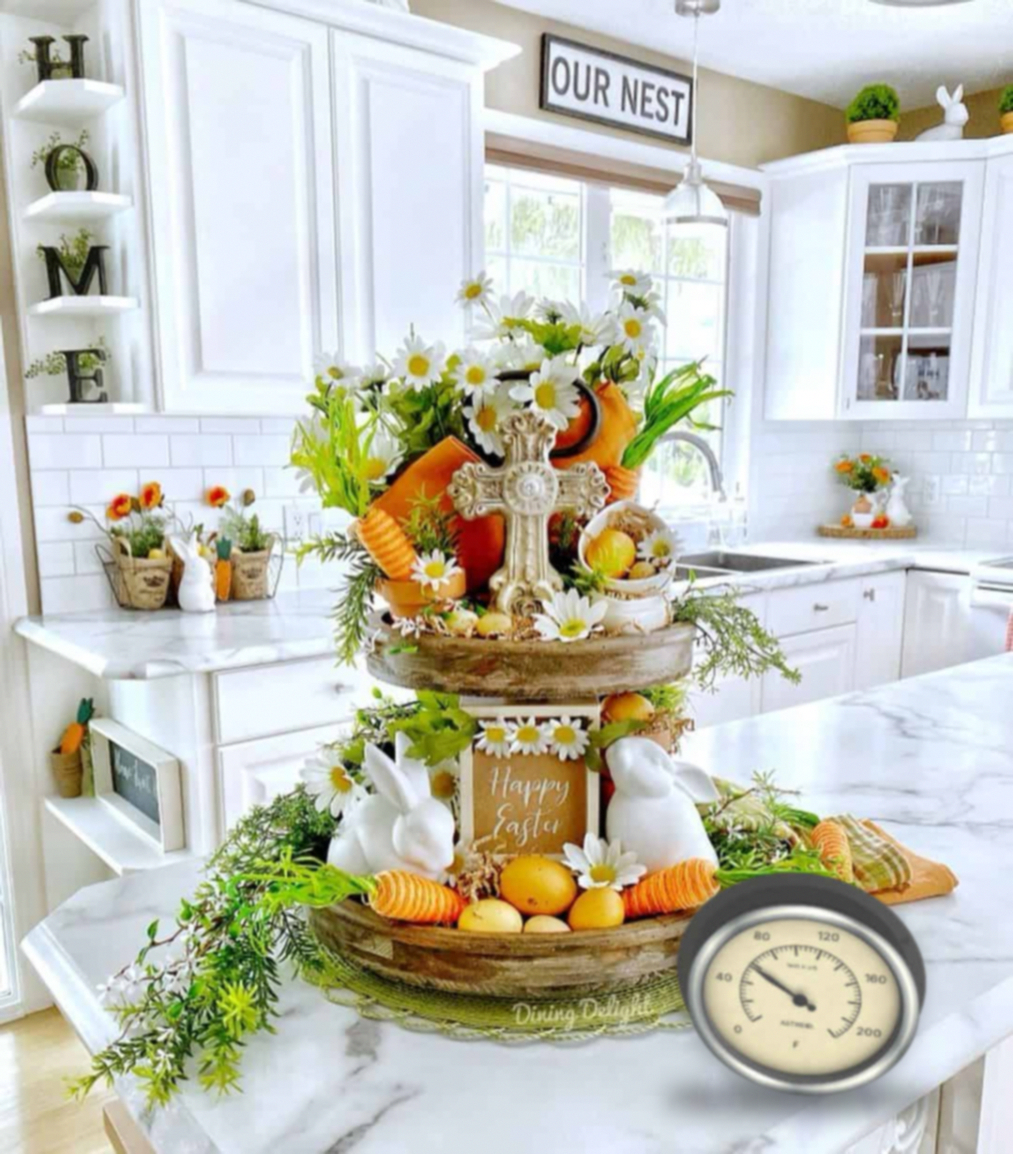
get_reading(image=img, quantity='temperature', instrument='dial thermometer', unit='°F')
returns 60 °F
